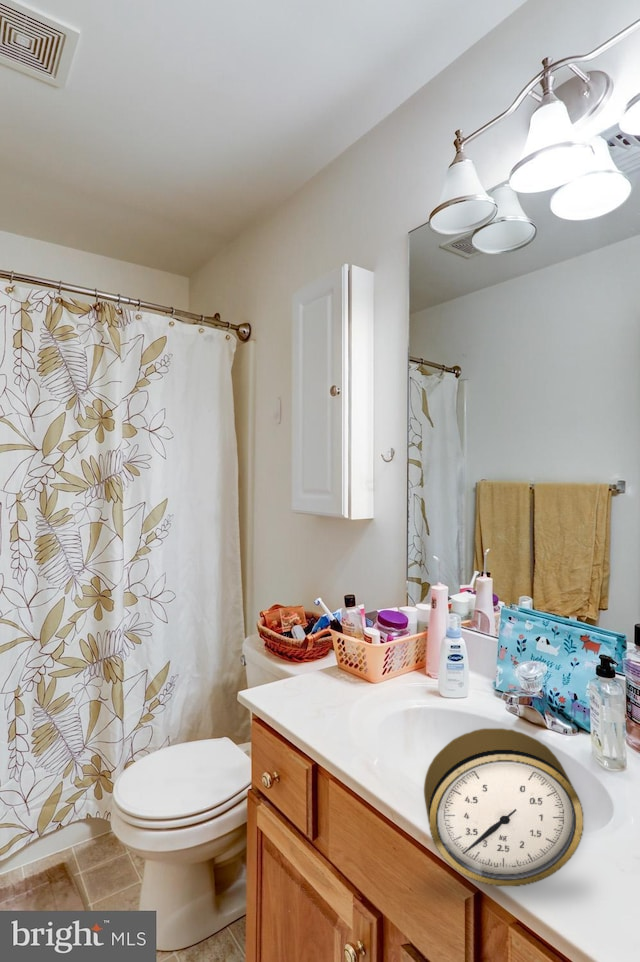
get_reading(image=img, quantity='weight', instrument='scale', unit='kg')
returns 3.25 kg
